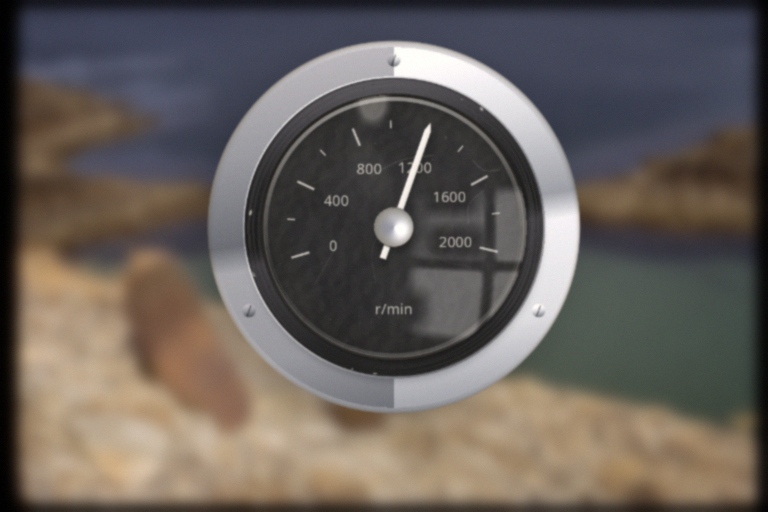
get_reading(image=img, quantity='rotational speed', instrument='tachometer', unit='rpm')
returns 1200 rpm
